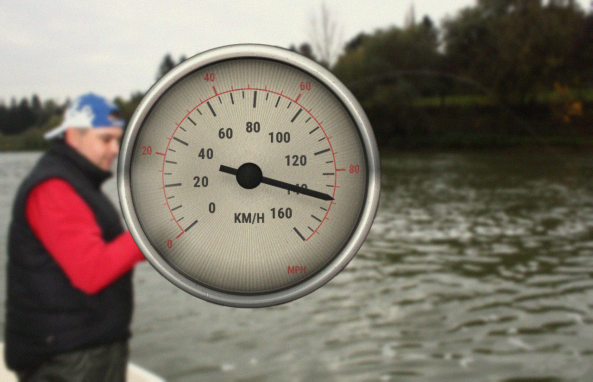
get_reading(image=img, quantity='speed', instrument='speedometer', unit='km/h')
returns 140 km/h
